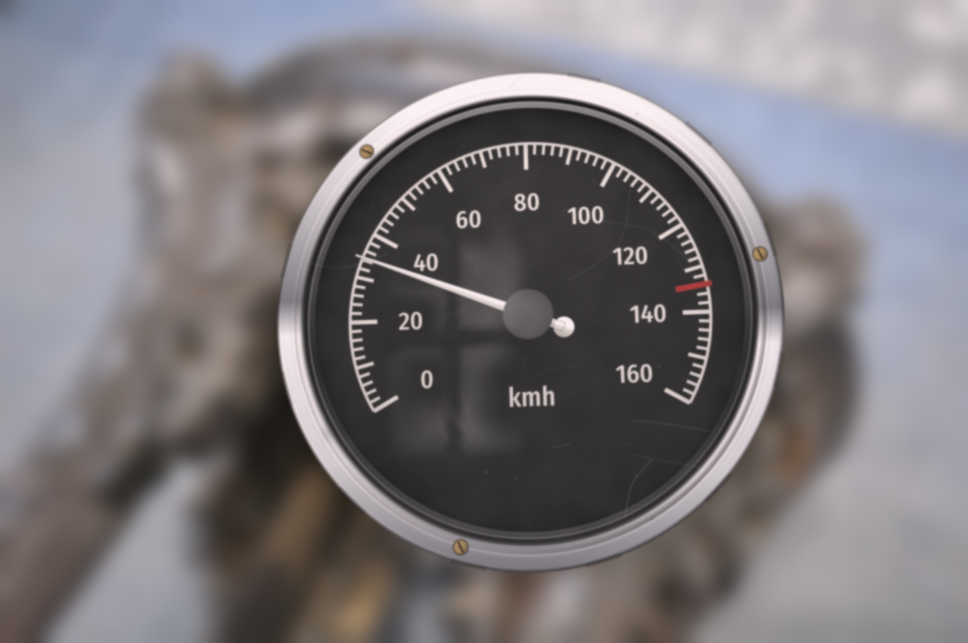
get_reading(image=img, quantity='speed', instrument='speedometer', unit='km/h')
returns 34 km/h
